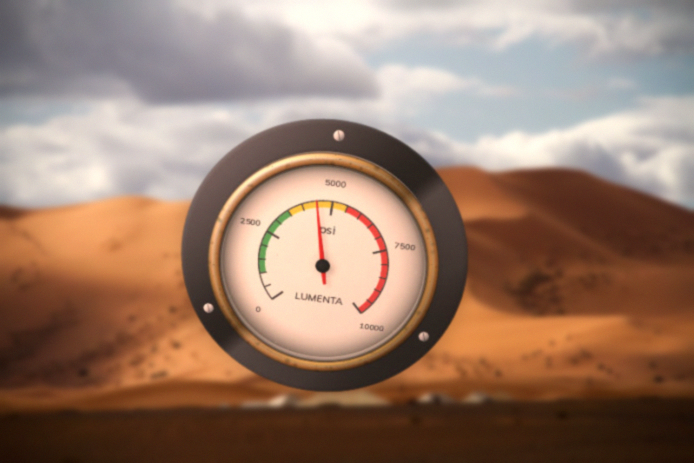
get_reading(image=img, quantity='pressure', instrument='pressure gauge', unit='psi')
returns 4500 psi
